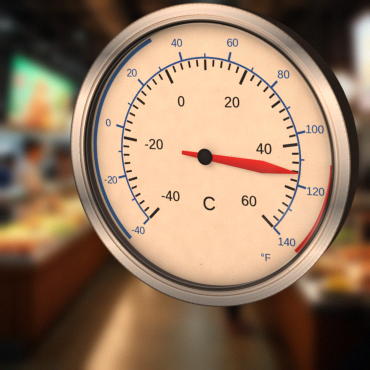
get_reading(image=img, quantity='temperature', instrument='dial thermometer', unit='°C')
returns 46 °C
